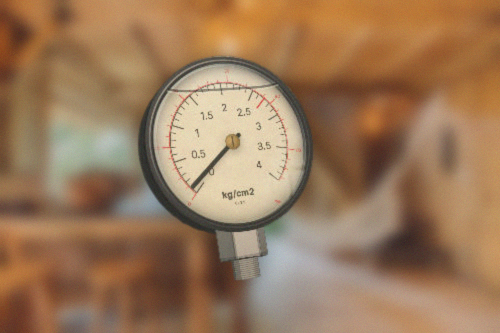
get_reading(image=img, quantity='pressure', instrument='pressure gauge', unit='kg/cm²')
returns 0.1 kg/cm²
